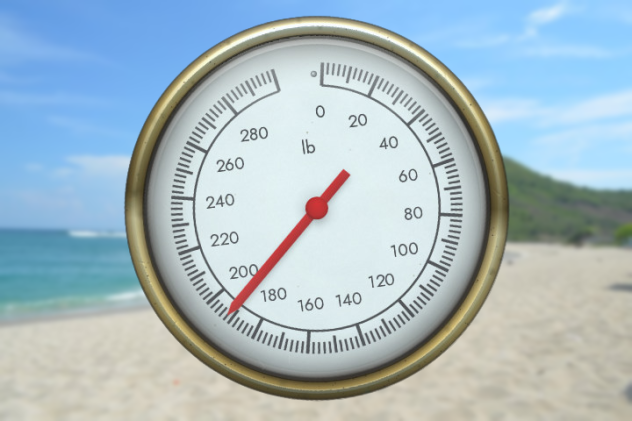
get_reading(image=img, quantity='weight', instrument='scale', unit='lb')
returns 192 lb
